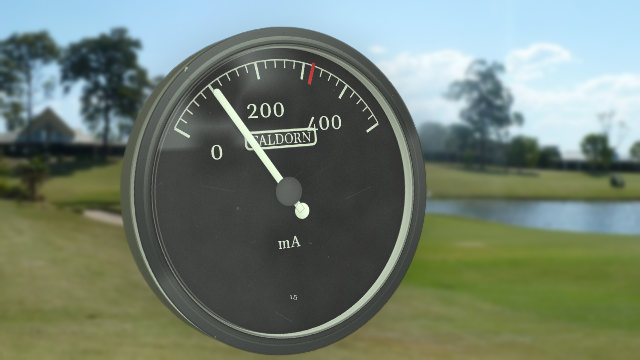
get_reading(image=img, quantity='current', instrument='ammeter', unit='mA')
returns 100 mA
